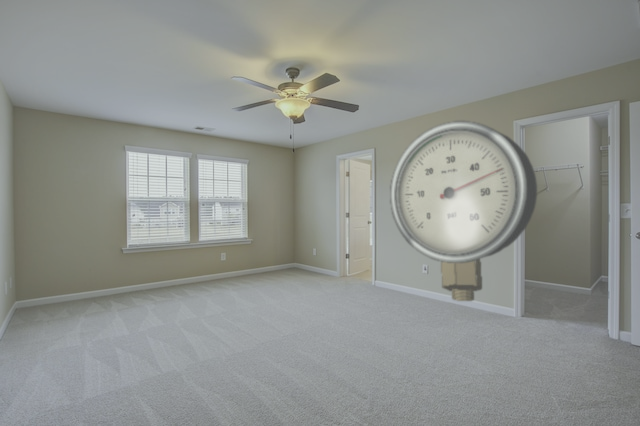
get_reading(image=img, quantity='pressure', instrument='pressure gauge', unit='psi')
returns 45 psi
